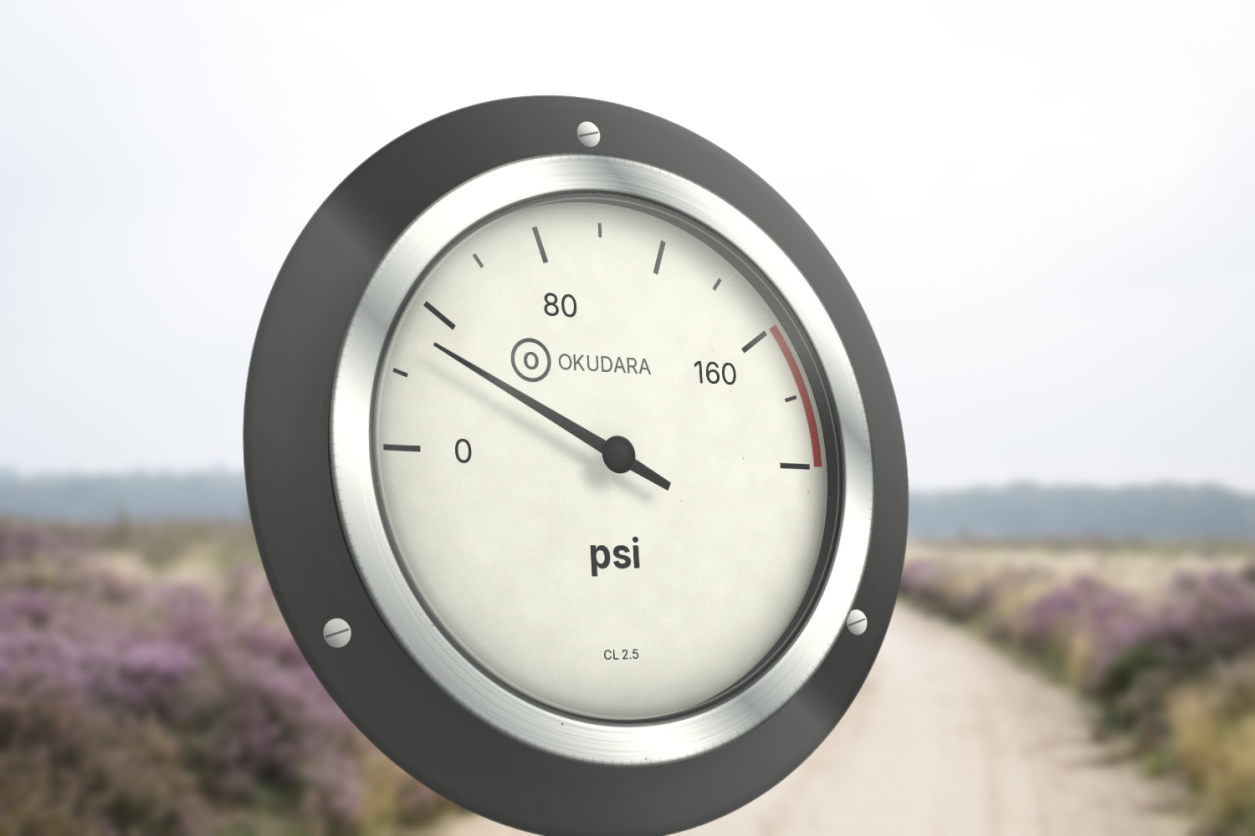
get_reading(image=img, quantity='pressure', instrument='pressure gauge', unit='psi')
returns 30 psi
